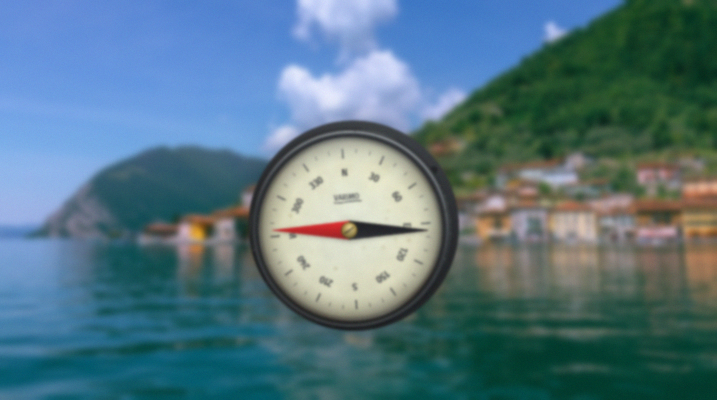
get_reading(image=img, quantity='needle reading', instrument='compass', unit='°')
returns 275 °
